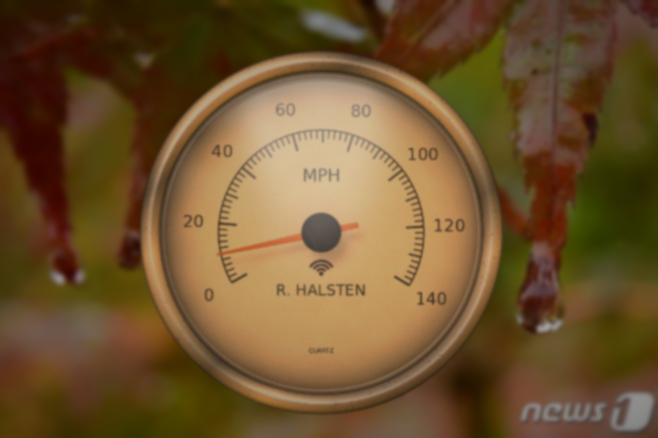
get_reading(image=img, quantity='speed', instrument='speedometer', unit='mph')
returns 10 mph
